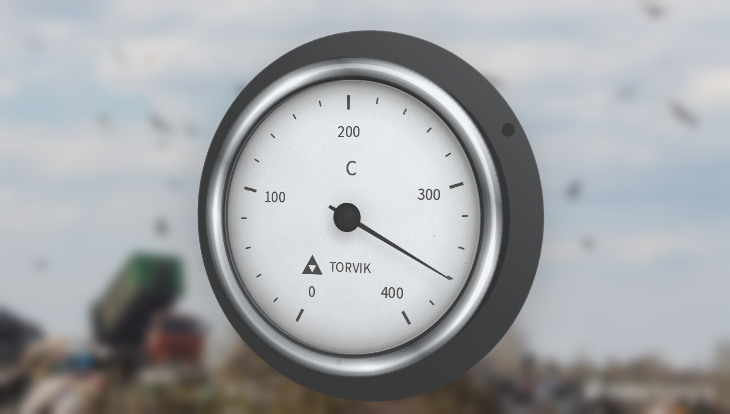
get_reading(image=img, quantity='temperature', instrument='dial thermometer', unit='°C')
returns 360 °C
